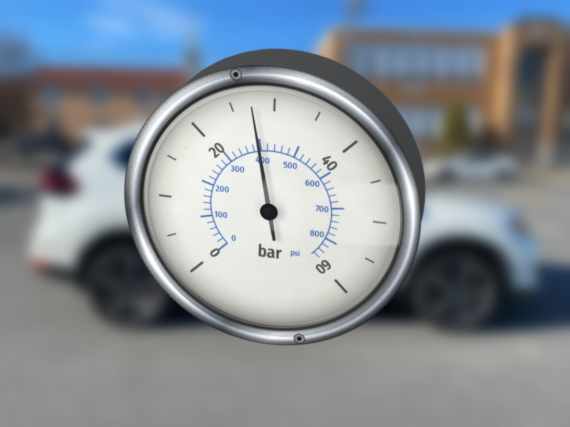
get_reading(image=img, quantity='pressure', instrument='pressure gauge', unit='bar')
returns 27.5 bar
